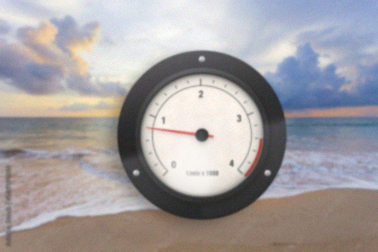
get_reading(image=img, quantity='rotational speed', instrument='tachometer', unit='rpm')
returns 800 rpm
